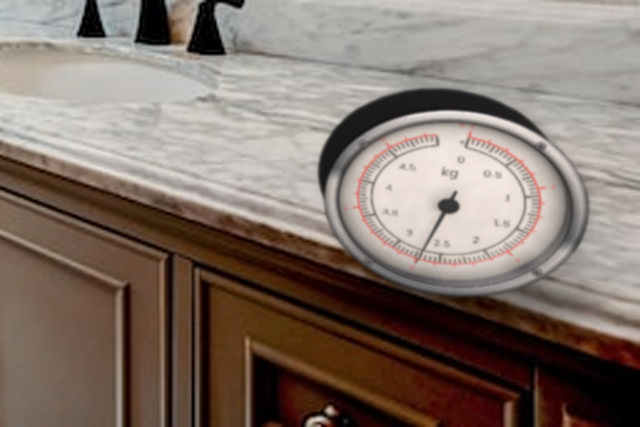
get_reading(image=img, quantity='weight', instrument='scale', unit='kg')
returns 2.75 kg
